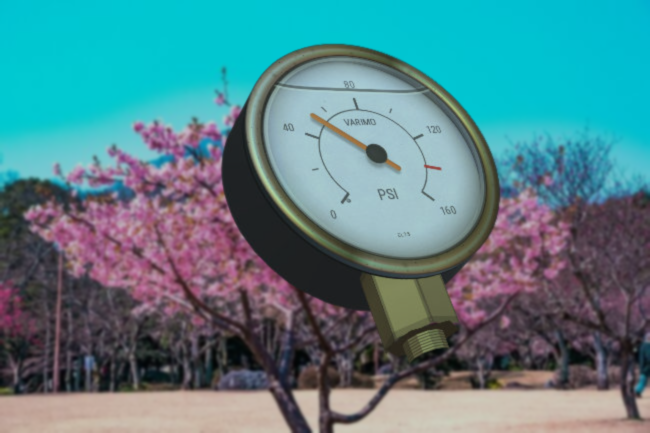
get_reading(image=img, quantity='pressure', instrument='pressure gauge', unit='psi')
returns 50 psi
